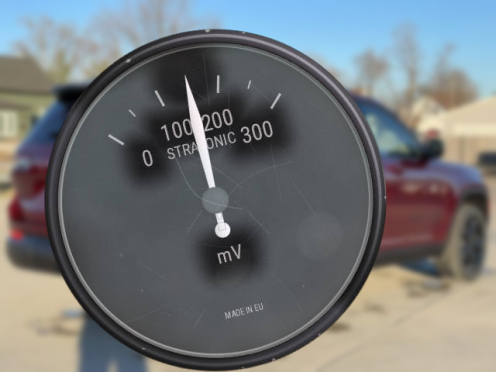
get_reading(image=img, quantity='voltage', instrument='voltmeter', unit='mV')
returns 150 mV
